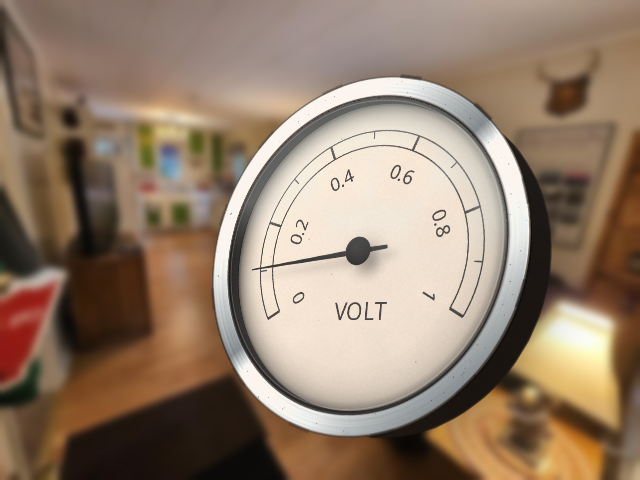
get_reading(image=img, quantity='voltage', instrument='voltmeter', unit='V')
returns 0.1 V
